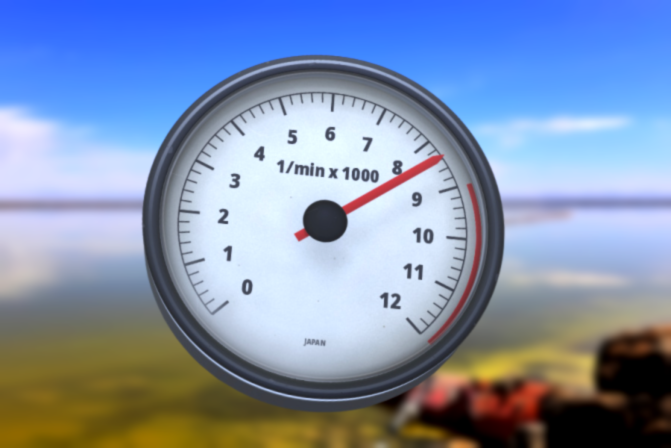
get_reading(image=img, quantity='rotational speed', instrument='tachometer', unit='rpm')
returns 8400 rpm
